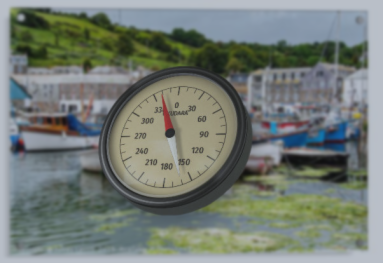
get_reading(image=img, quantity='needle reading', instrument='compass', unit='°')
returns 340 °
